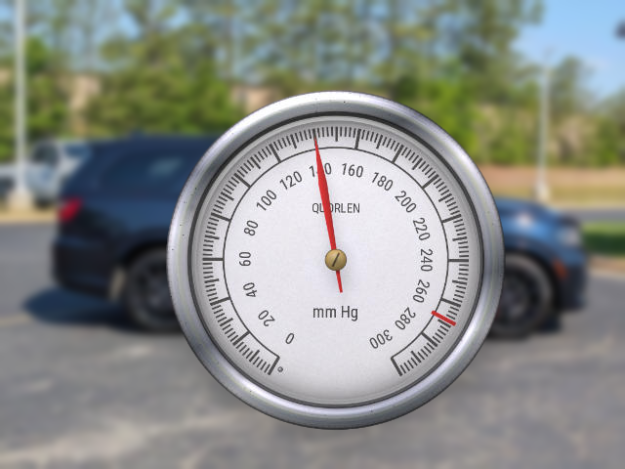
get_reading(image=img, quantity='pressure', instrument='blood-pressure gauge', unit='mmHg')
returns 140 mmHg
